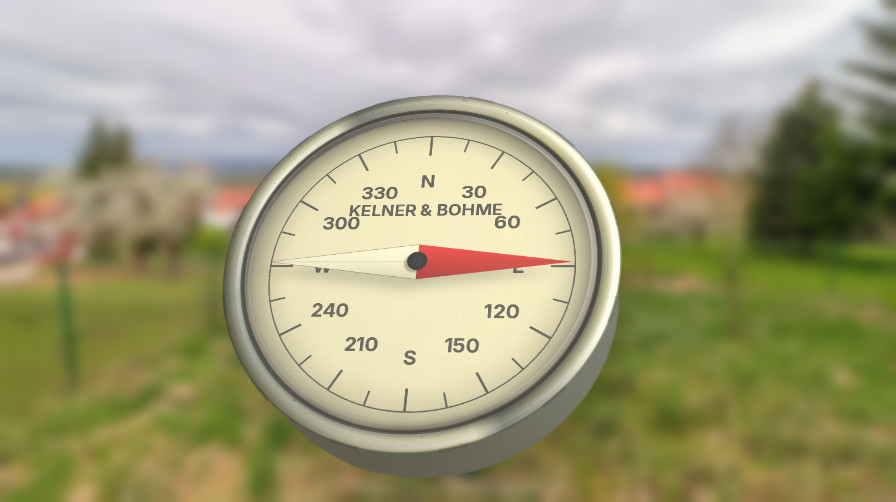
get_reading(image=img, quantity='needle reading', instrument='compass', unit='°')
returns 90 °
